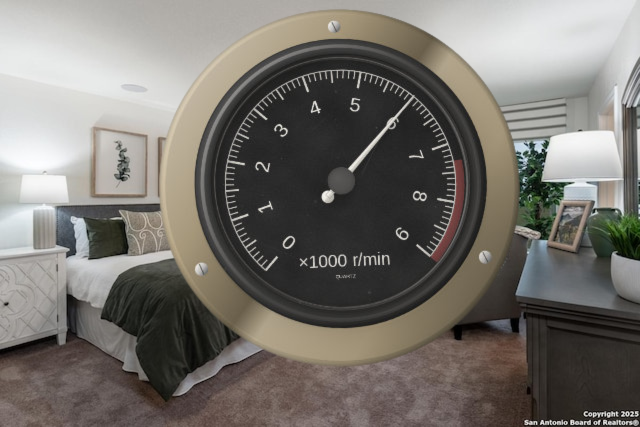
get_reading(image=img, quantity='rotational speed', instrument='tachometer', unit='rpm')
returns 6000 rpm
